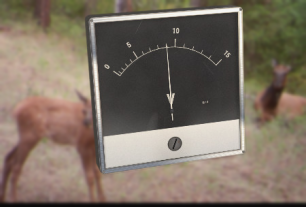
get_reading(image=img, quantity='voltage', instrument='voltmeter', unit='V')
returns 9 V
